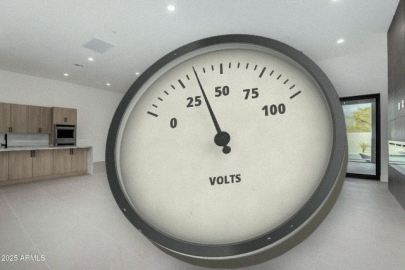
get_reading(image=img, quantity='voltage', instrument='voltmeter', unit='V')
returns 35 V
